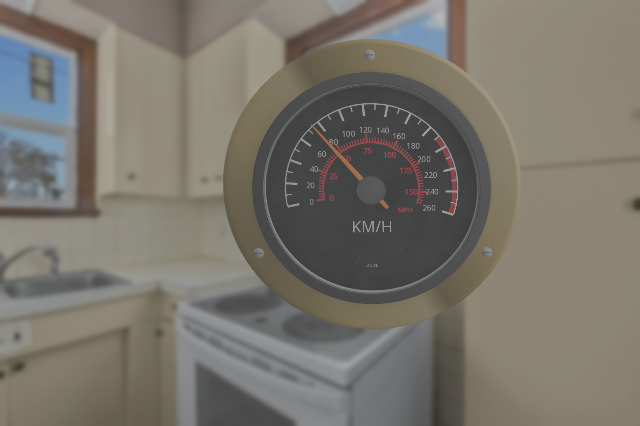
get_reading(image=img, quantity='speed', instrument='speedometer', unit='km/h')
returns 75 km/h
